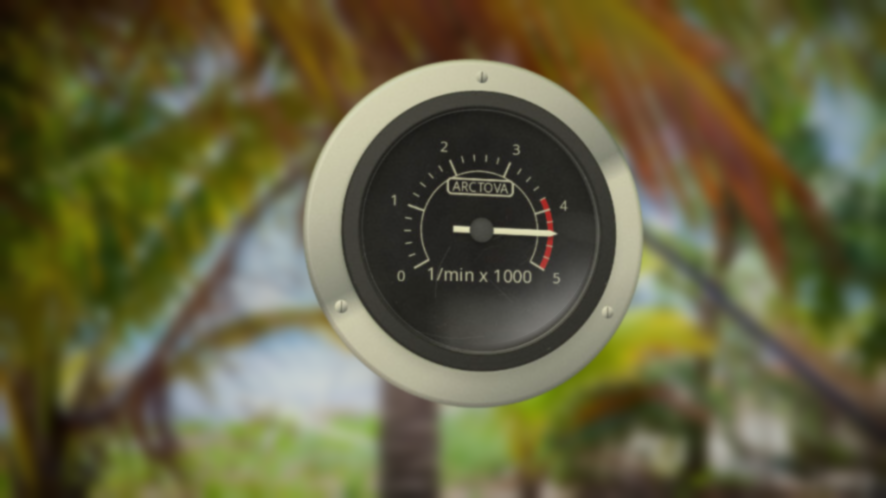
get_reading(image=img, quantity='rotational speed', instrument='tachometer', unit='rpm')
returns 4400 rpm
